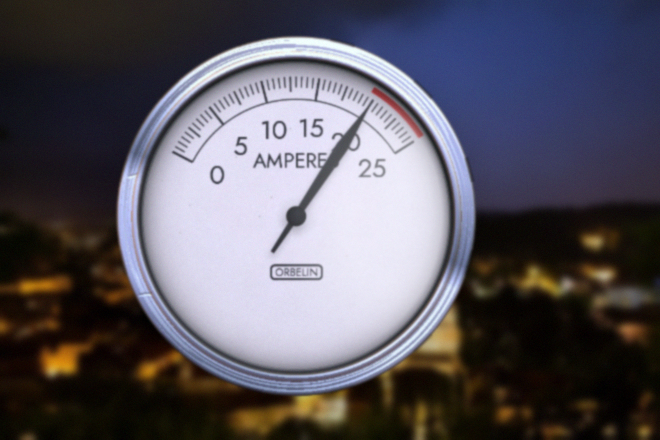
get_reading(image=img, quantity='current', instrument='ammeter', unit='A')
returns 20 A
